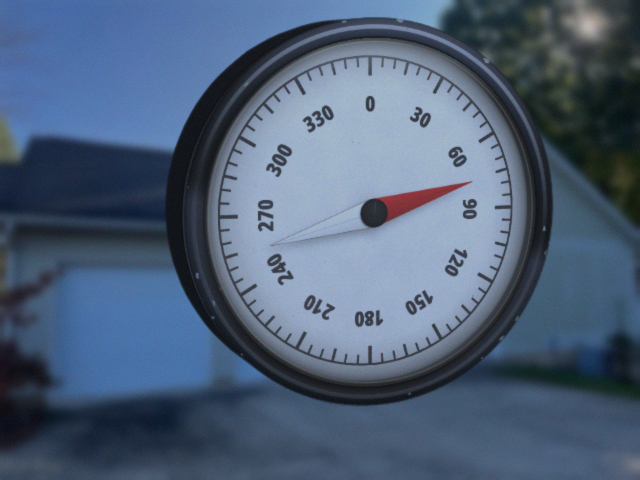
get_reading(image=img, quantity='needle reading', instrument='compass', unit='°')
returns 75 °
